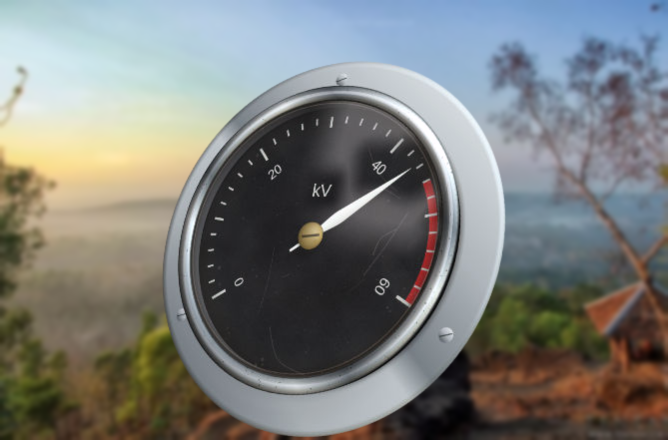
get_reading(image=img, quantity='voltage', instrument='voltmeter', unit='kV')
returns 44 kV
